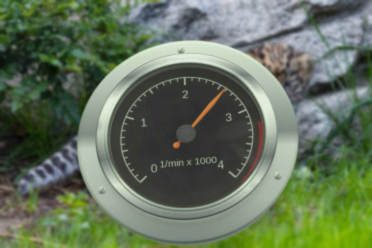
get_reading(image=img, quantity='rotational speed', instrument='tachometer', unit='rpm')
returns 2600 rpm
